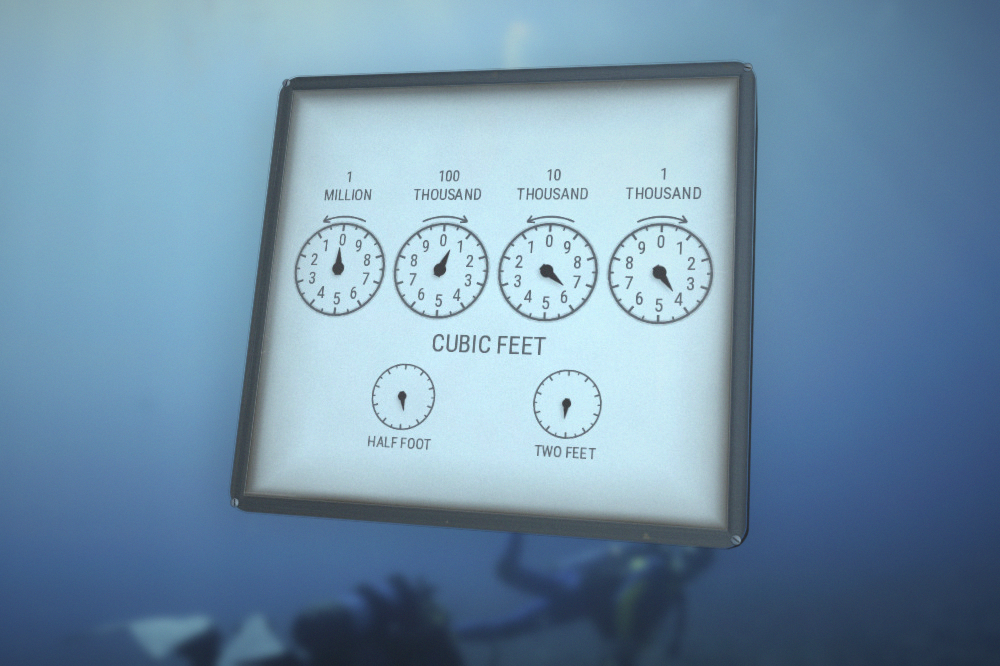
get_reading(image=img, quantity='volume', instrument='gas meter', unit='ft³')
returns 6400 ft³
